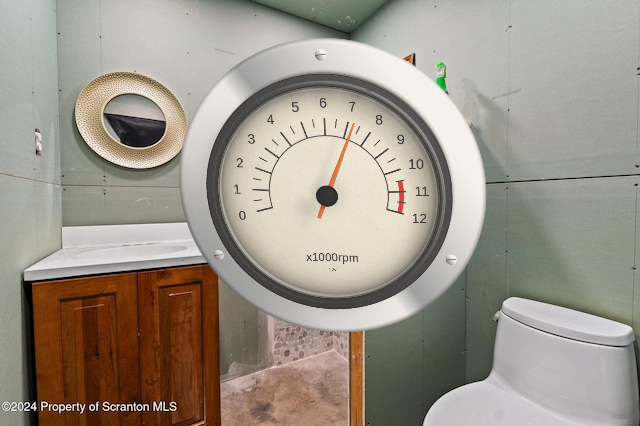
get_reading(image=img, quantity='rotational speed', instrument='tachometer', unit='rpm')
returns 7250 rpm
